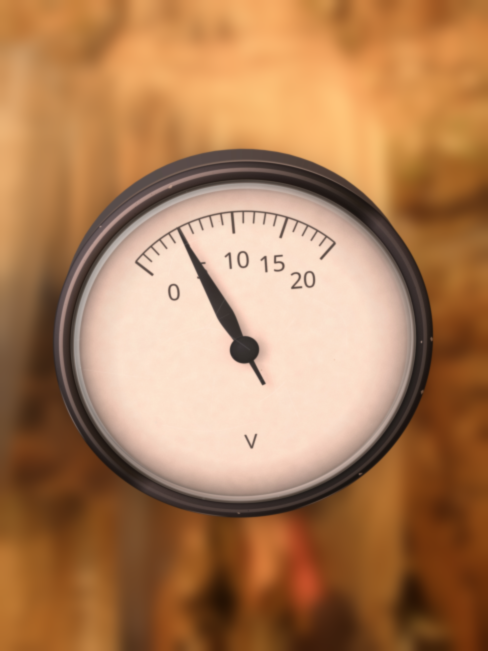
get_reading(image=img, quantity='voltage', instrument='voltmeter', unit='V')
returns 5 V
